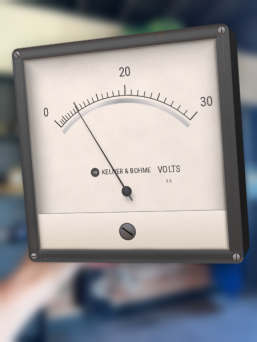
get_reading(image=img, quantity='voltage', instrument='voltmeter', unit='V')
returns 10 V
